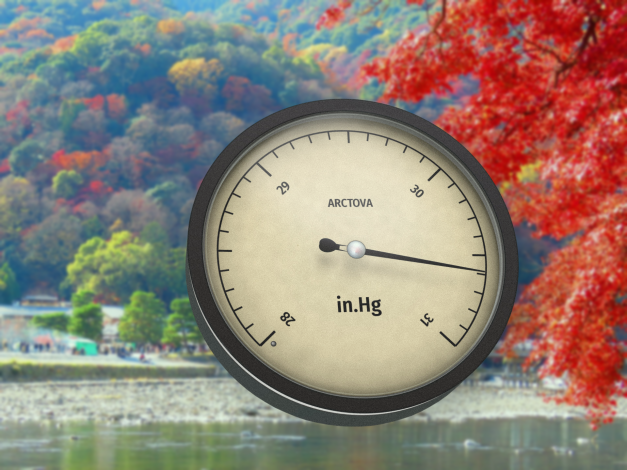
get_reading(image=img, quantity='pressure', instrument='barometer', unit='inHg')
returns 30.6 inHg
